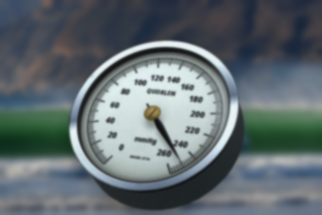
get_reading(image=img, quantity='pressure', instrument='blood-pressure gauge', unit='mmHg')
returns 250 mmHg
